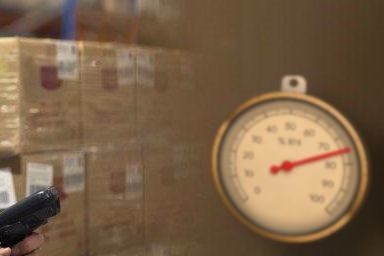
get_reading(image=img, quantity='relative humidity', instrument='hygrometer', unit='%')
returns 75 %
